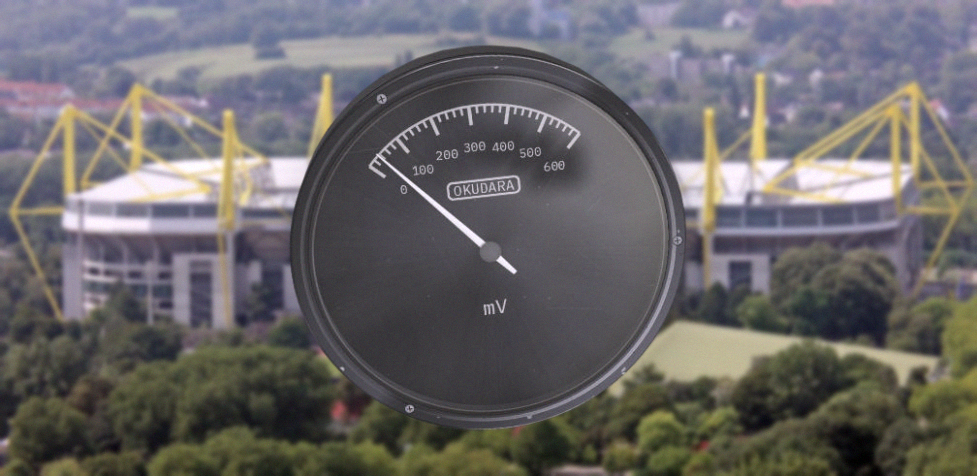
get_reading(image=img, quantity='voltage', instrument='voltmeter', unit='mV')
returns 40 mV
